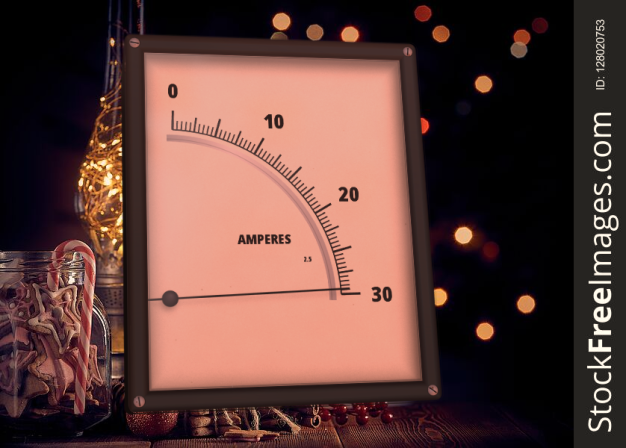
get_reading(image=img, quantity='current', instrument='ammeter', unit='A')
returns 29.5 A
